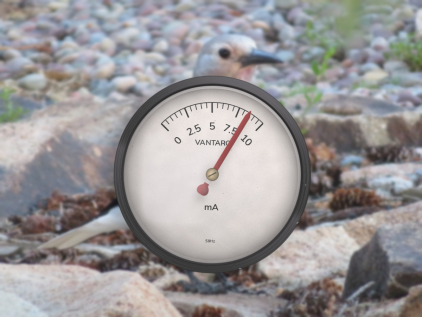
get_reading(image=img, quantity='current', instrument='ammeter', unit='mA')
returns 8.5 mA
